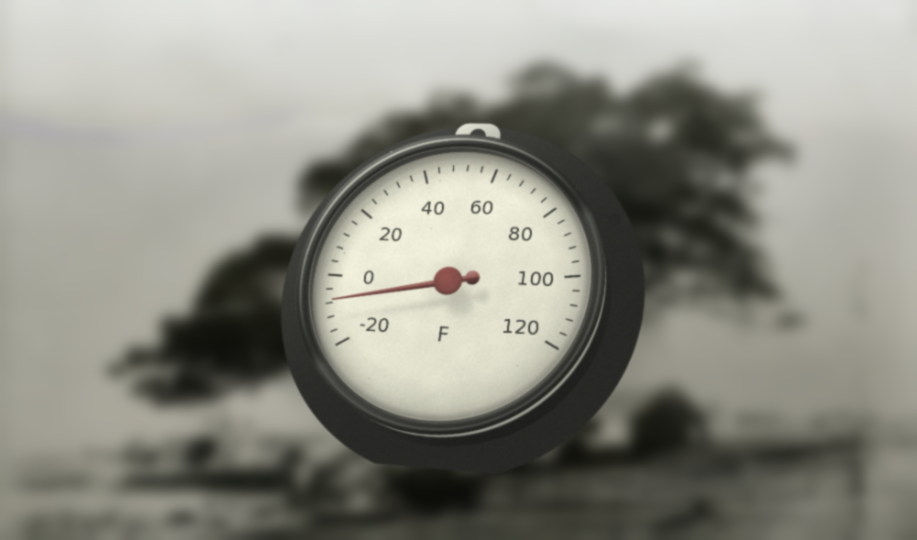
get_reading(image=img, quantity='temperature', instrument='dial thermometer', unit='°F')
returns -8 °F
